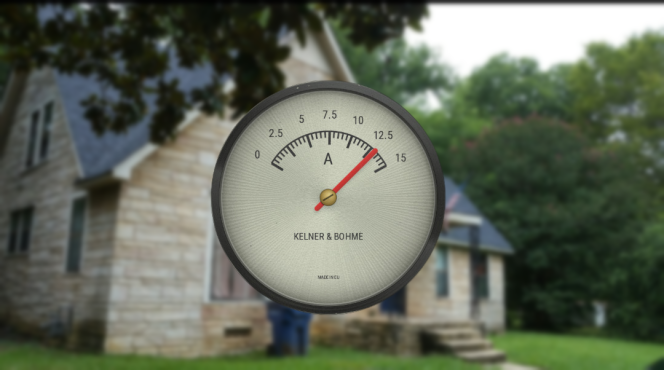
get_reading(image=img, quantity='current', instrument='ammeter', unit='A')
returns 13 A
